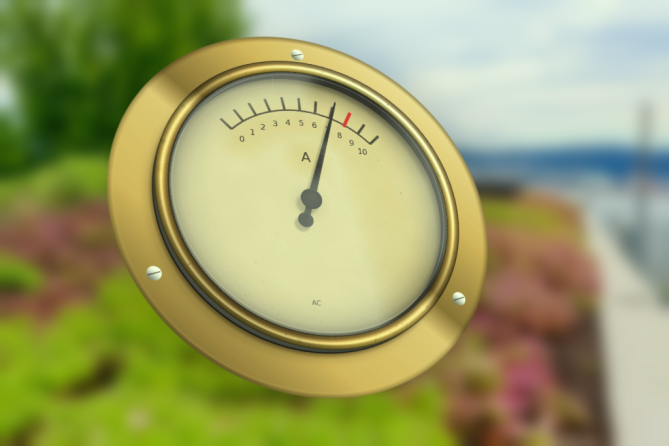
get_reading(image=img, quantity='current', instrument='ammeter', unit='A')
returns 7 A
